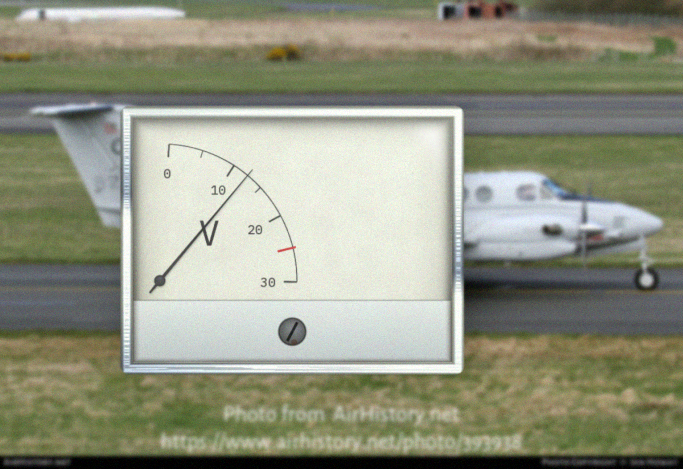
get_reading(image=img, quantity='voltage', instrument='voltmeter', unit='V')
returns 12.5 V
